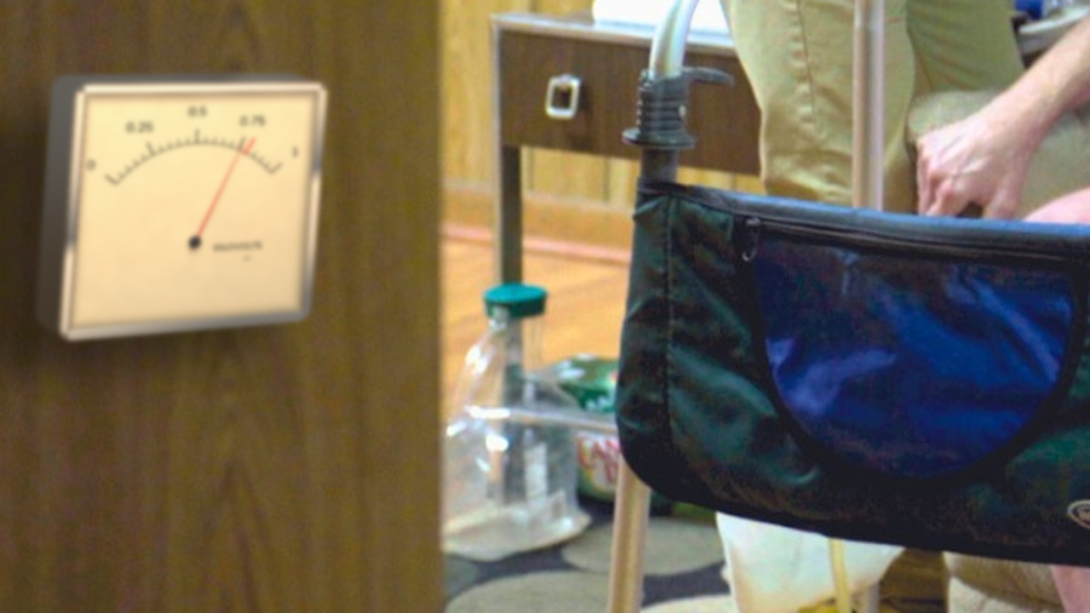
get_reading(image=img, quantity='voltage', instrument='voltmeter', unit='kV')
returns 0.75 kV
